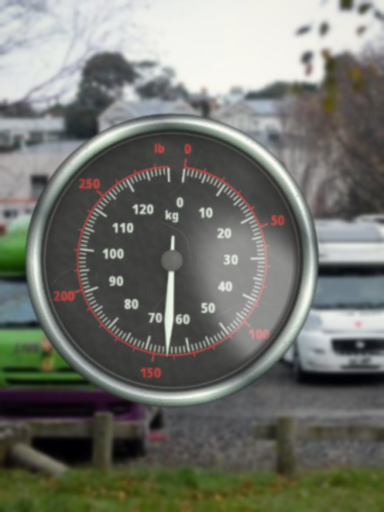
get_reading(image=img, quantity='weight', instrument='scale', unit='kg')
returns 65 kg
